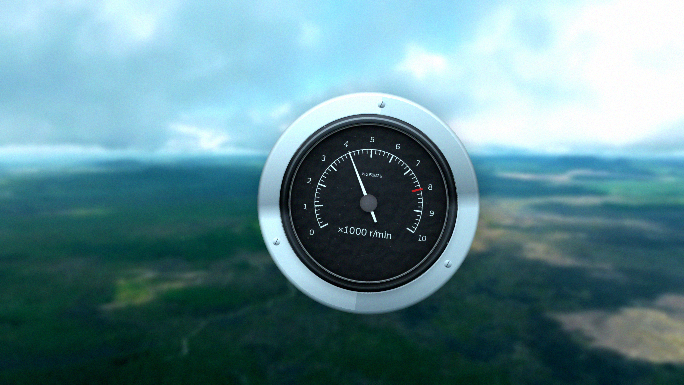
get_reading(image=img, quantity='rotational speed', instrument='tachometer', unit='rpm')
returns 4000 rpm
